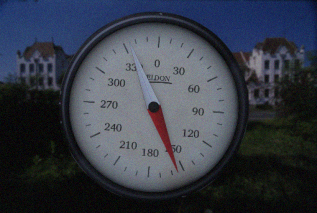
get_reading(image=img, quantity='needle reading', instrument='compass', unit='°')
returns 155 °
